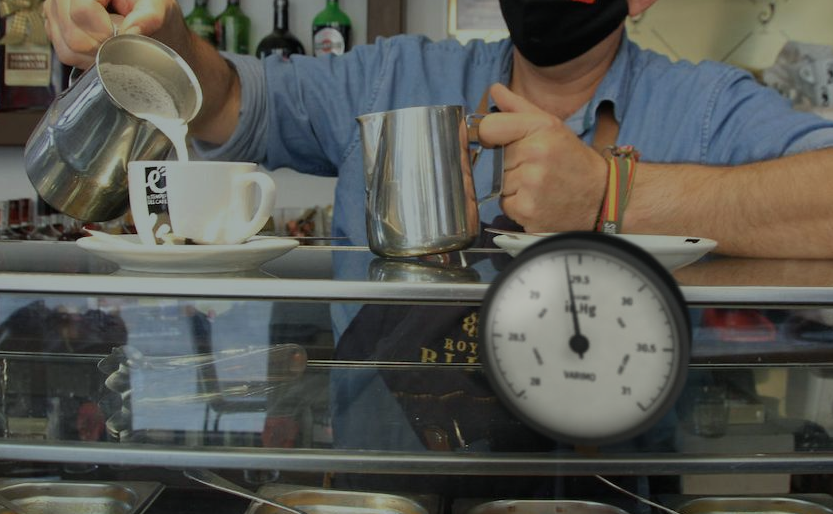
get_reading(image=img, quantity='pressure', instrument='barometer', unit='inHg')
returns 29.4 inHg
